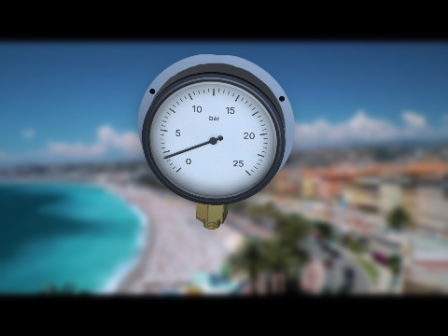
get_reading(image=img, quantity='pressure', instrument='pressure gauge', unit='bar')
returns 2 bar
